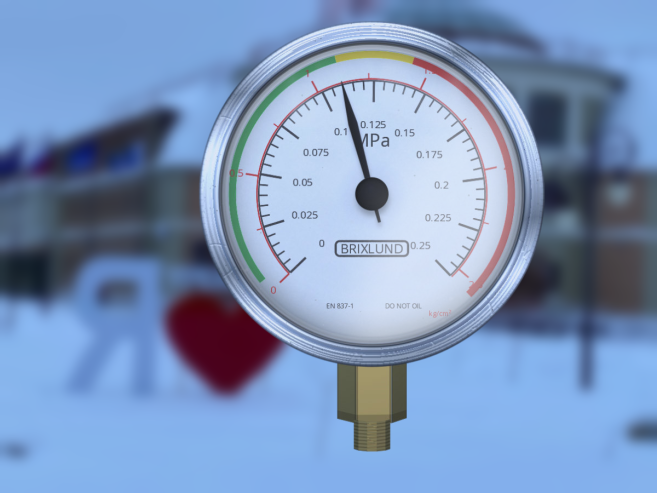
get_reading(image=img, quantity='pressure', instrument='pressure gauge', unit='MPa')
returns 0.11 MPa
